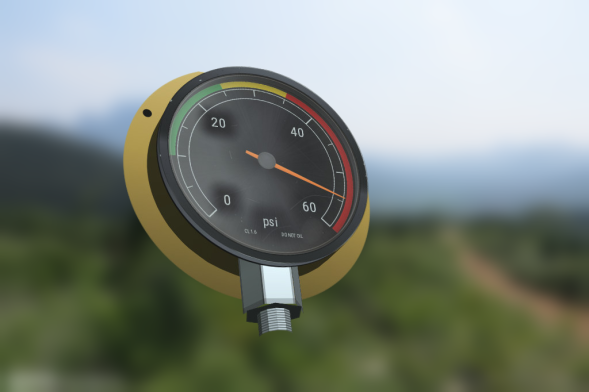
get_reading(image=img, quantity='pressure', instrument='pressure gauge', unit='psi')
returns 55 psi
